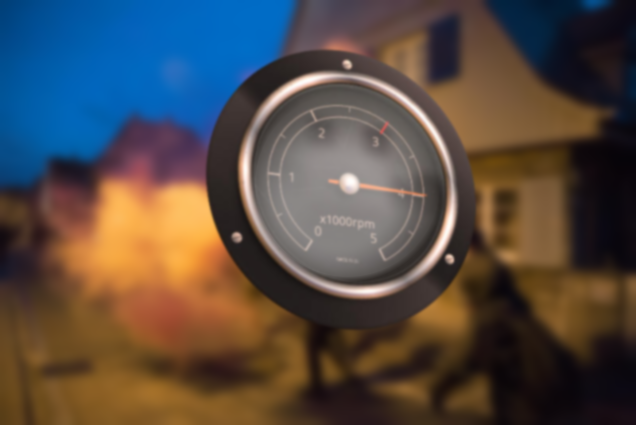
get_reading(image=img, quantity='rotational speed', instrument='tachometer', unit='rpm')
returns 4000 rpm
